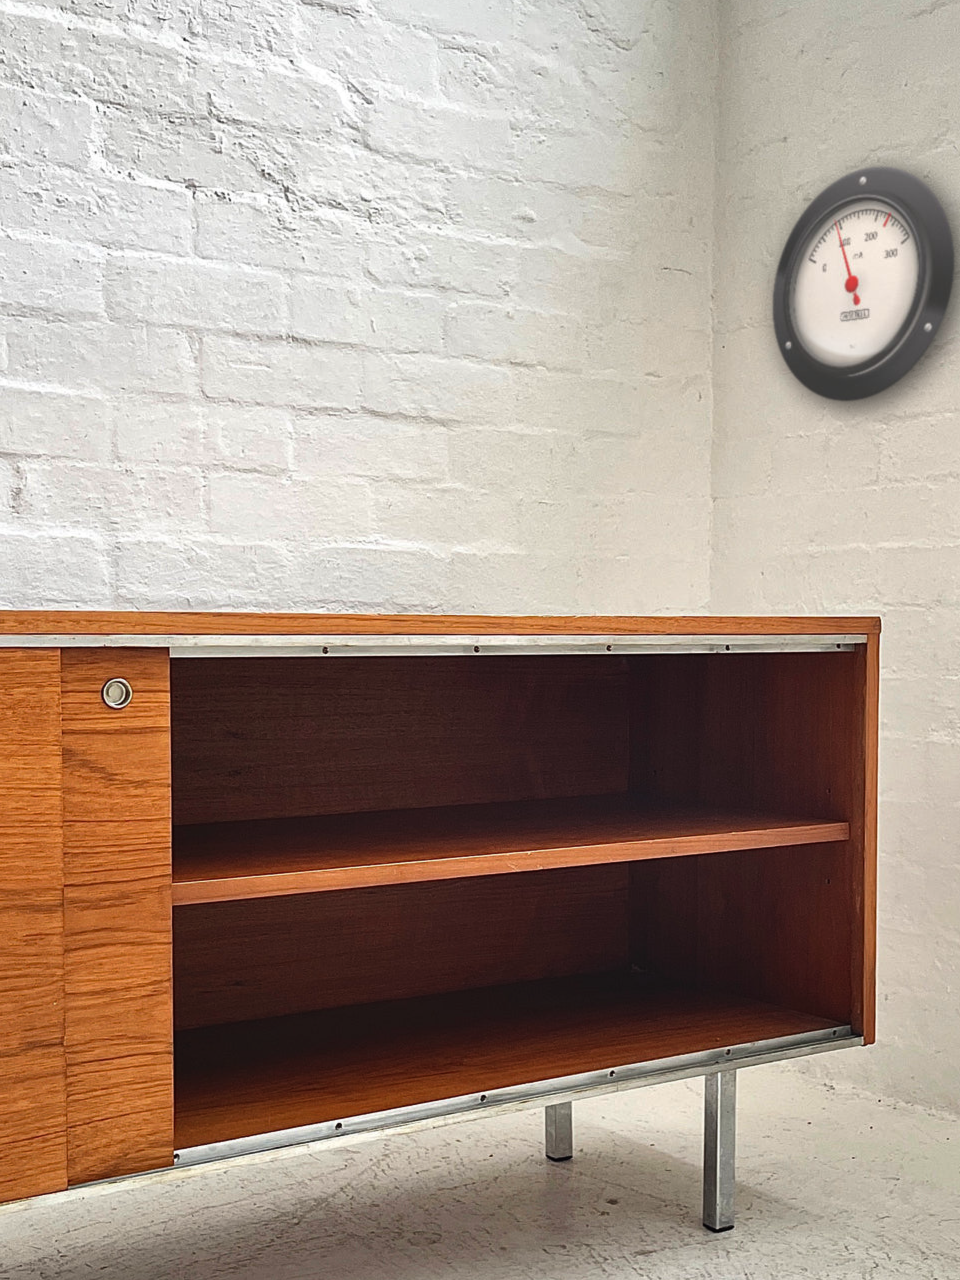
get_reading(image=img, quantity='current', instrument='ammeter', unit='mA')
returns 100 mA
